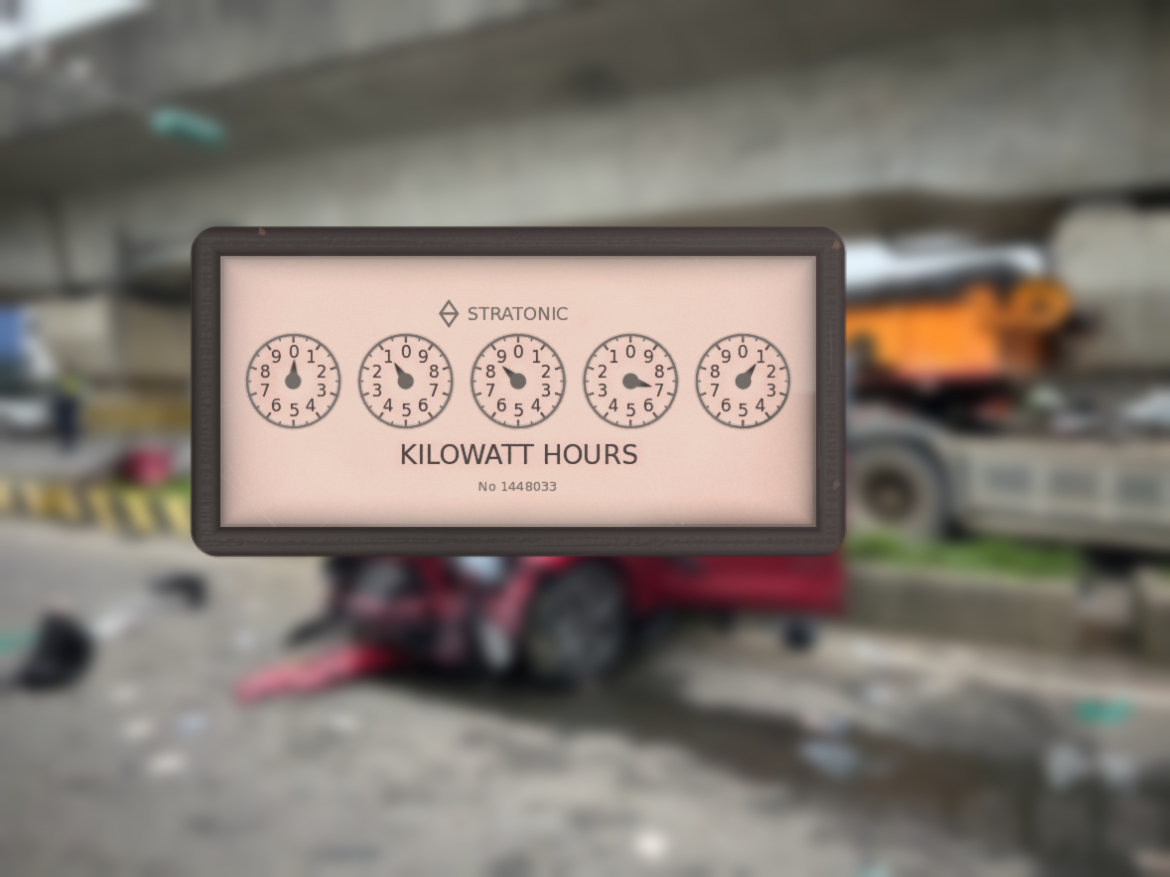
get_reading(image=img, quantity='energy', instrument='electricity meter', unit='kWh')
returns 871 kWh
